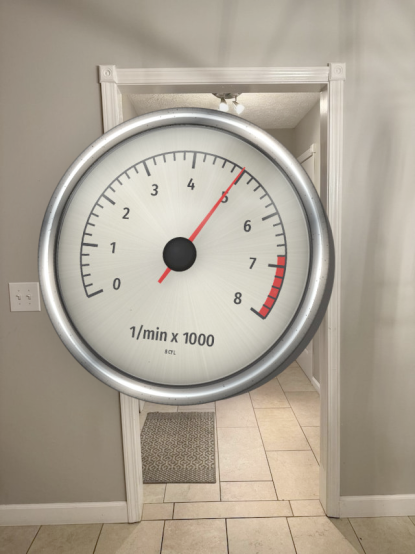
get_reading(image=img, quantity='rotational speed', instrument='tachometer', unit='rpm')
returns 5000 rpm
